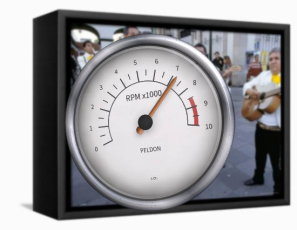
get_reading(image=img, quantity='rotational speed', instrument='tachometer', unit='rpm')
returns 7250 rpm
